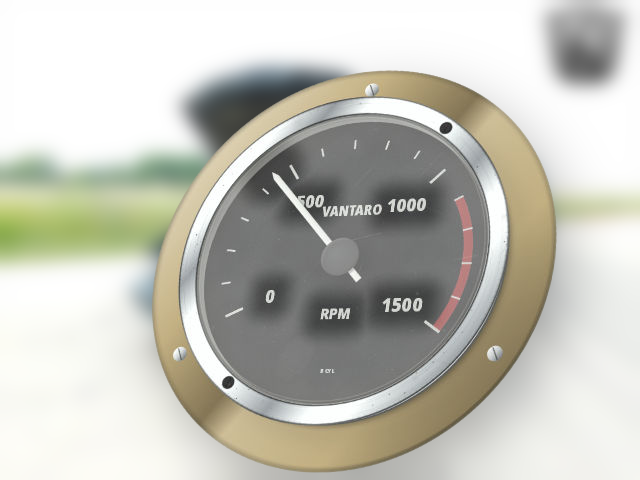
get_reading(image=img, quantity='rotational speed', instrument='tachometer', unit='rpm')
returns 450 rpm
